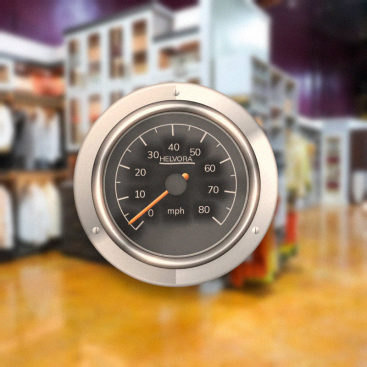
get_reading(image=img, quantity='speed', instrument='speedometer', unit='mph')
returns 2.5 mph
